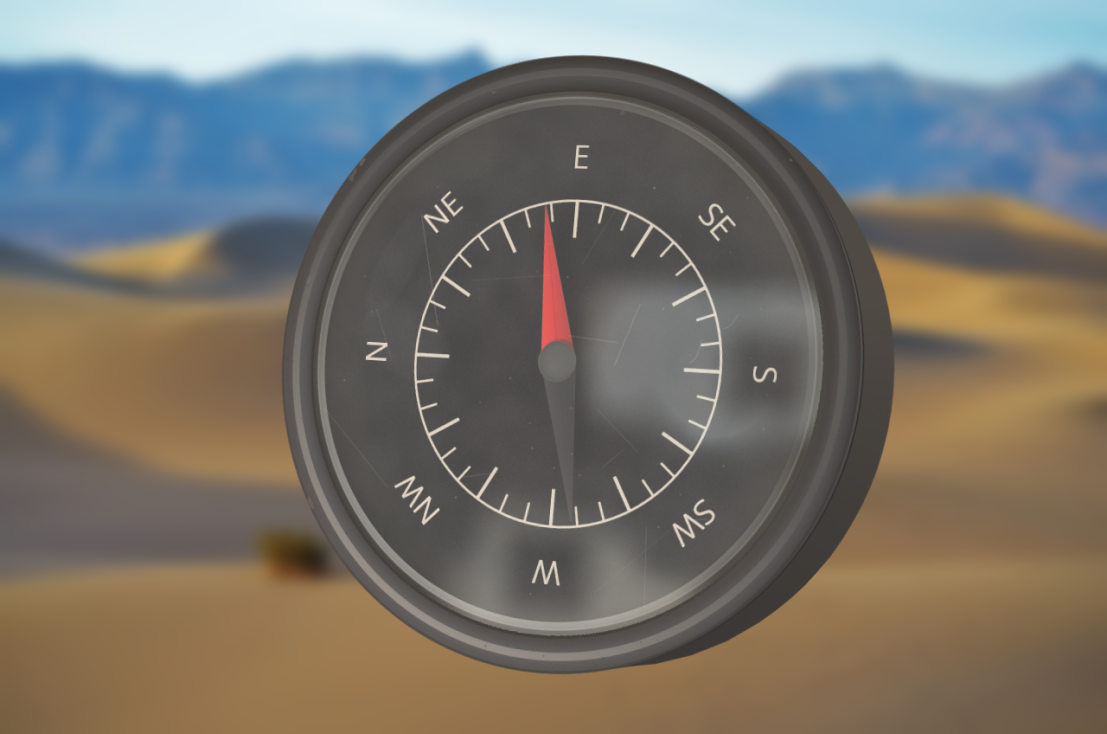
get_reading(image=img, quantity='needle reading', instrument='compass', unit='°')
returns 80 °
